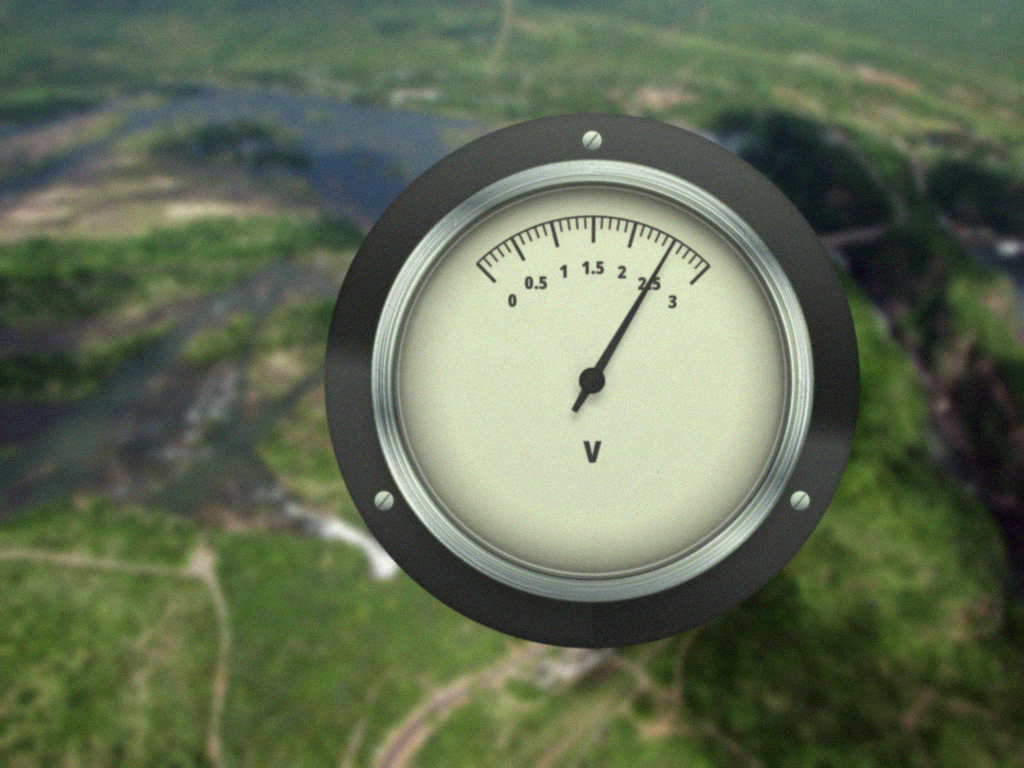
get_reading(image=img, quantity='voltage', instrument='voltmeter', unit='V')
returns 2.5 V
